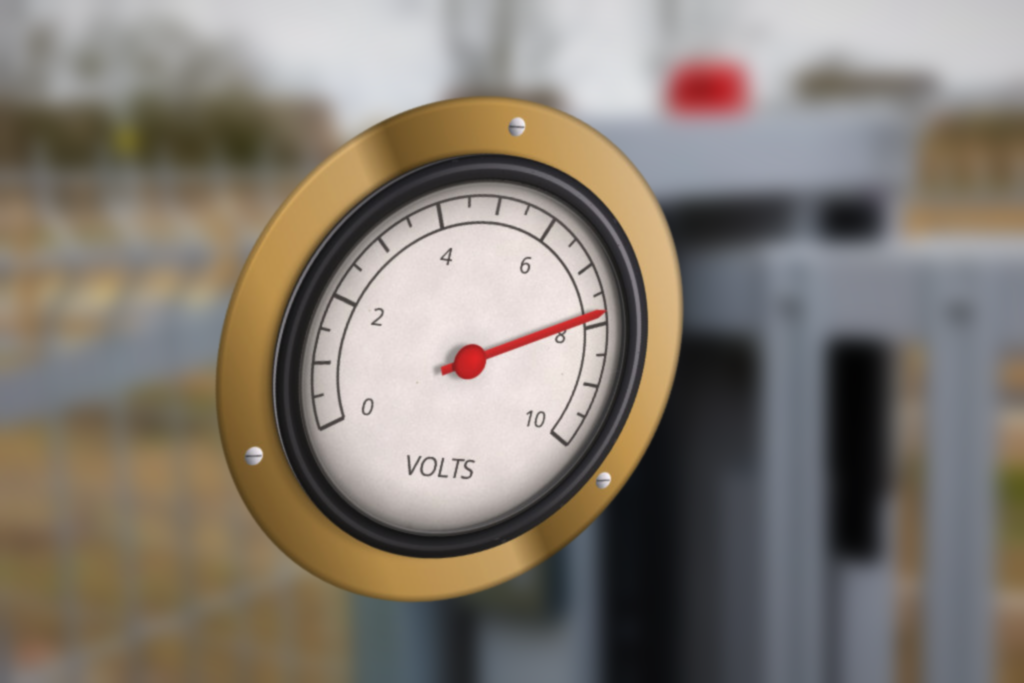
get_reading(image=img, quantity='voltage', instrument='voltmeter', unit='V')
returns 7.75 V
